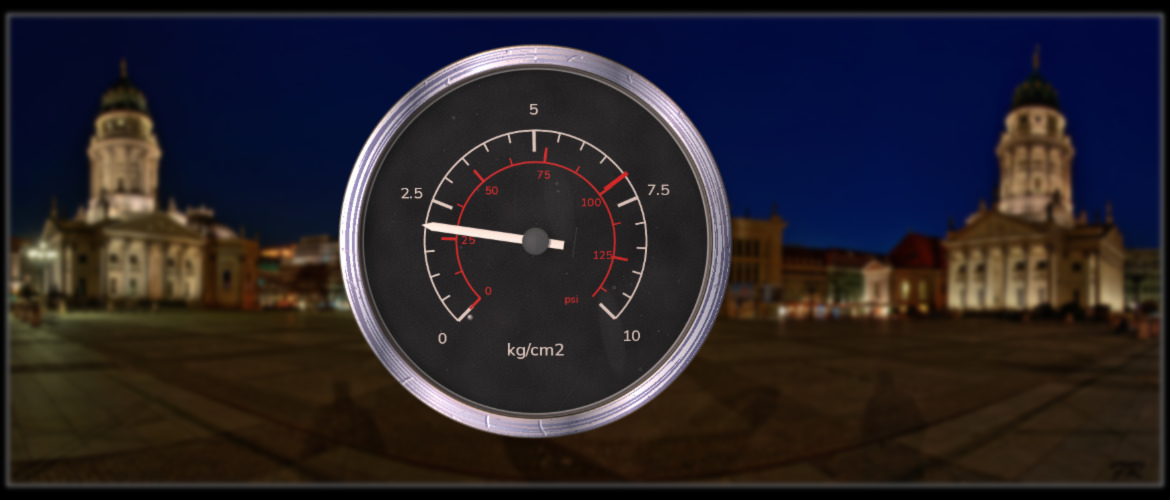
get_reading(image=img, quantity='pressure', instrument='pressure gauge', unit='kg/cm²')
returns 2 kg/cm²
